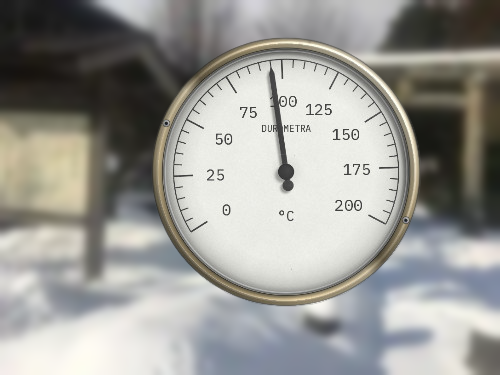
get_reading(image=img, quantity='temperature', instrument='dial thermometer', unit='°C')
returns 95 °C
